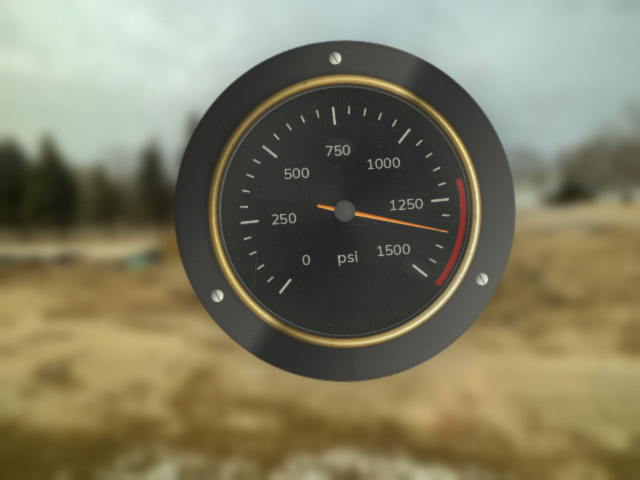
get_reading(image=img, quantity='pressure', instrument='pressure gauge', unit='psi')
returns 1350 psi
